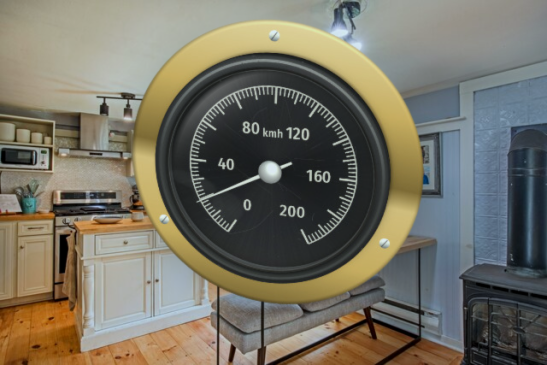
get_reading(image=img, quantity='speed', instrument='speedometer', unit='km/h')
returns 20 km/h
